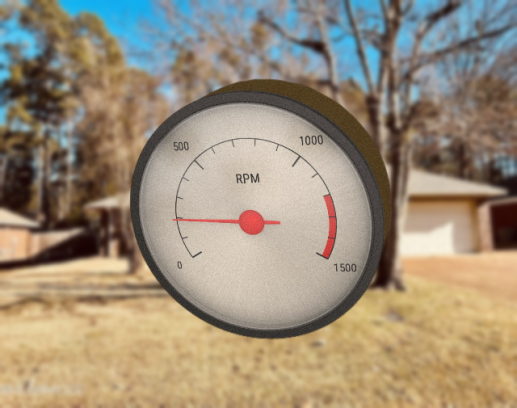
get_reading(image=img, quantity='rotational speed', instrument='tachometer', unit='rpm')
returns 200 rpm
